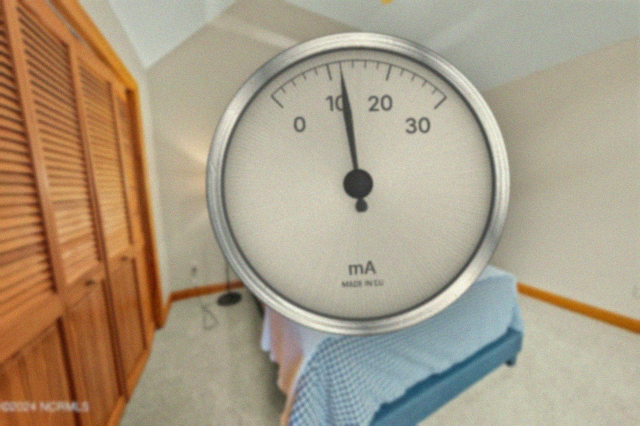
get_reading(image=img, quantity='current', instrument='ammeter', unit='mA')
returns 12 mA
